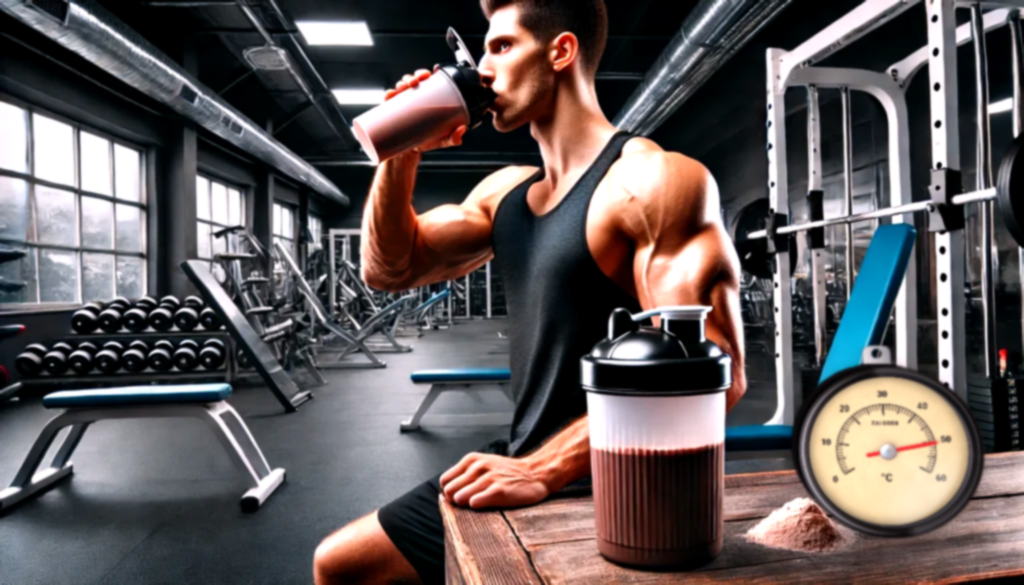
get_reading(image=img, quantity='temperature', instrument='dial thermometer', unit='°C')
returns 50 °C
